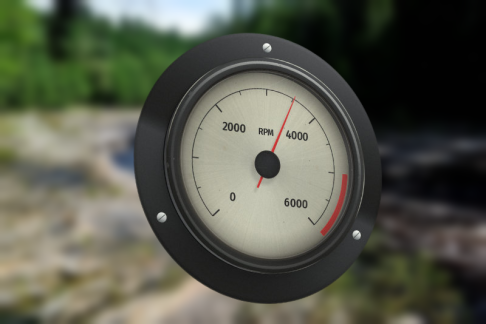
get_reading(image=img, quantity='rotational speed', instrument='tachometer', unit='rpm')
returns 3500 rpm
